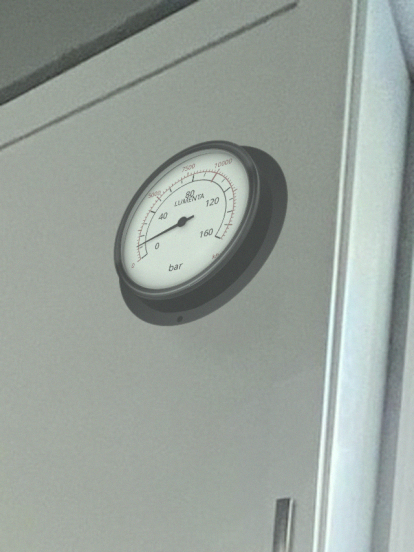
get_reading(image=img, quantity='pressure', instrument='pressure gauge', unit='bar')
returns 10 bar
